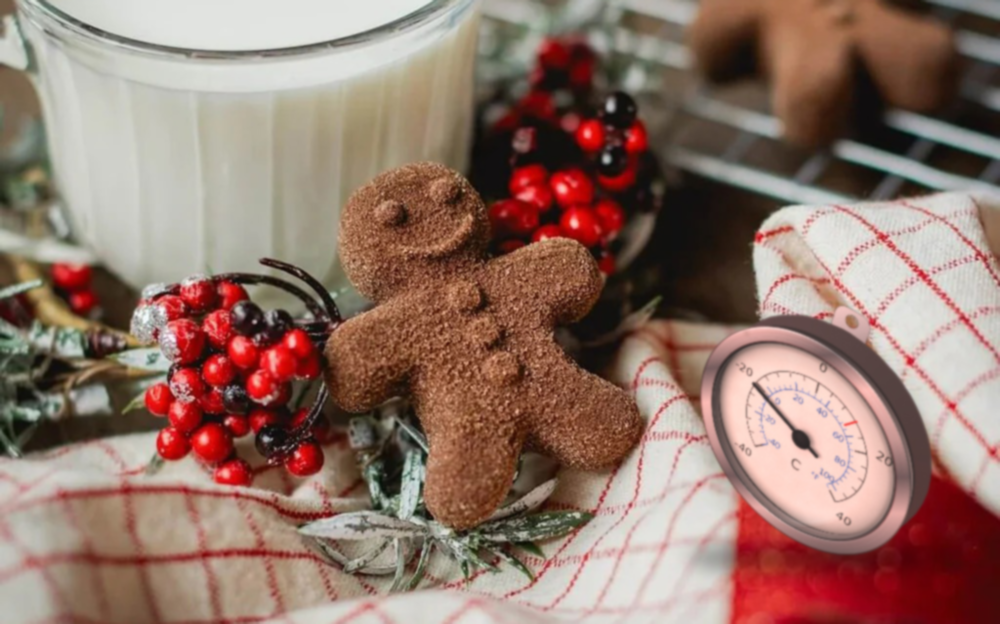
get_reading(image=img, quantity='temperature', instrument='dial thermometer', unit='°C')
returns -20 °C
